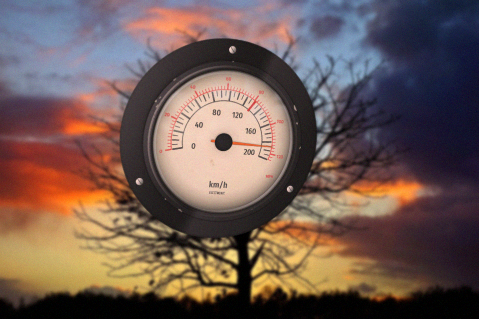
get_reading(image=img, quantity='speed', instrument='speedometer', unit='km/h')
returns 185 km/h
